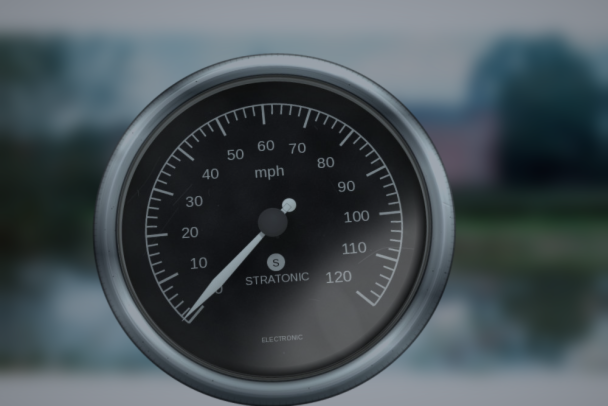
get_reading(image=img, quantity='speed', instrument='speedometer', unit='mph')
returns 1 mph
